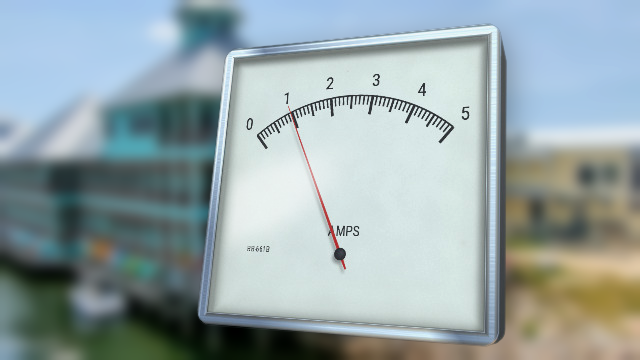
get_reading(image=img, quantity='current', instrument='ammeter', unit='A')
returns 1 A
